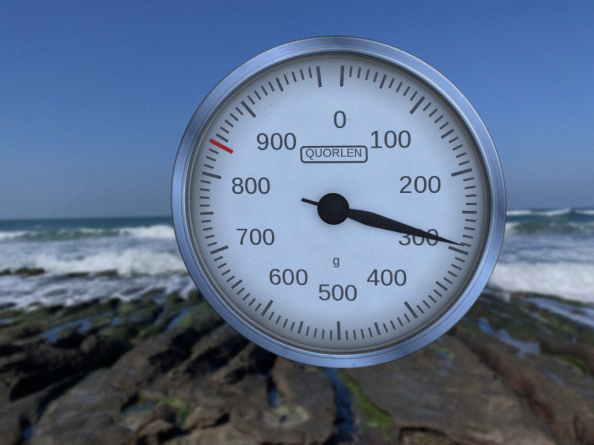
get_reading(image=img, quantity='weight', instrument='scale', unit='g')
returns 290 g
